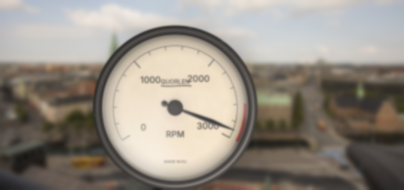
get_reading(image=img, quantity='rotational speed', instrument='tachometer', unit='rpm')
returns 2900 rpm
